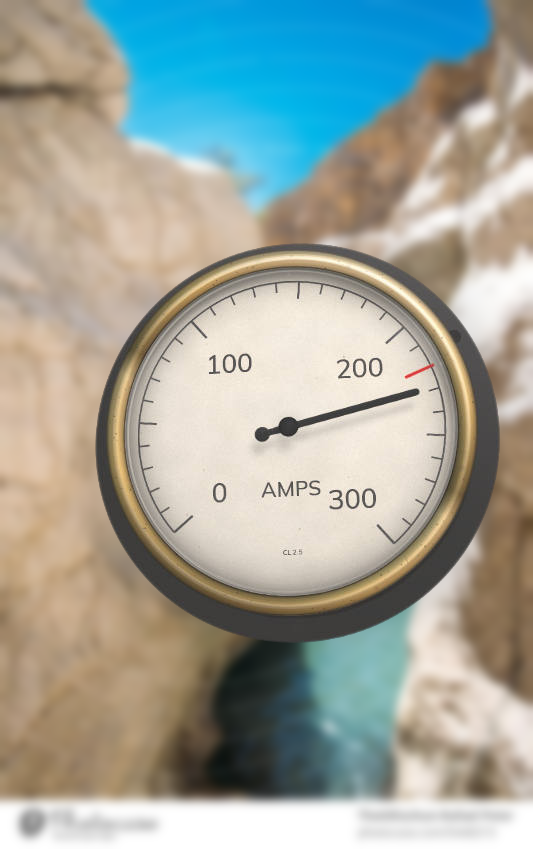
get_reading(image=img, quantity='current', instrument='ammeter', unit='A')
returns 230 A
